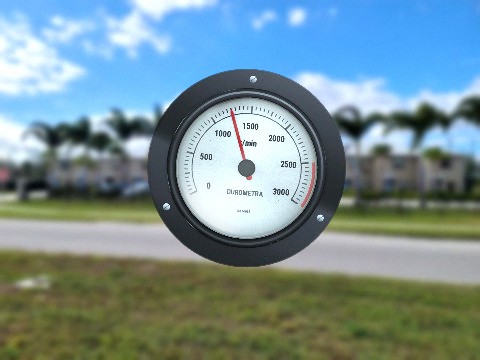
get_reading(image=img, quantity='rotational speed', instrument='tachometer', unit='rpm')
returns 1250 rpm
